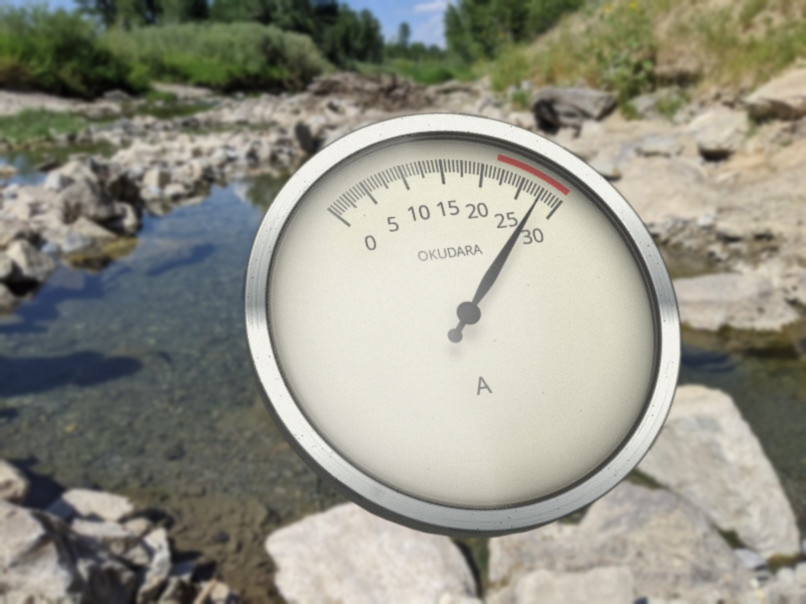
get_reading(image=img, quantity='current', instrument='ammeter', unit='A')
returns 27.5 A
